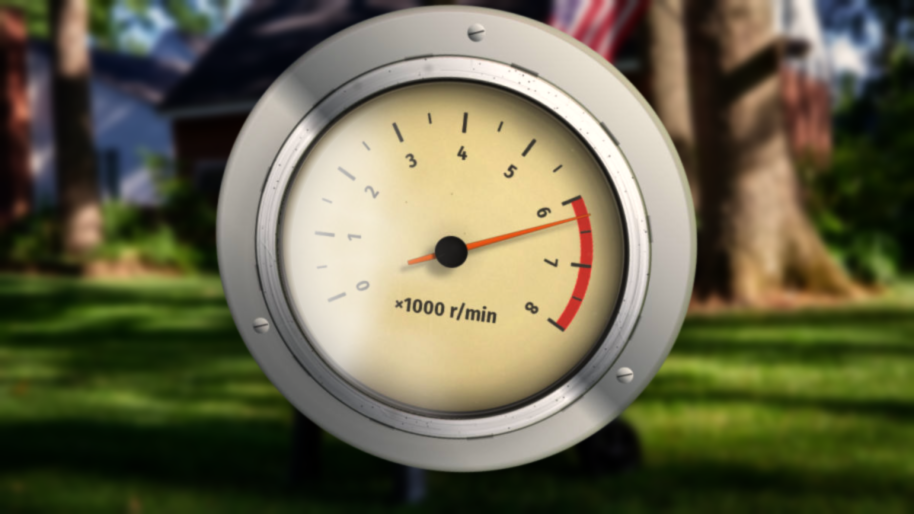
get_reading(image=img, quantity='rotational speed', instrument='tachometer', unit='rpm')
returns 6250 rpm
